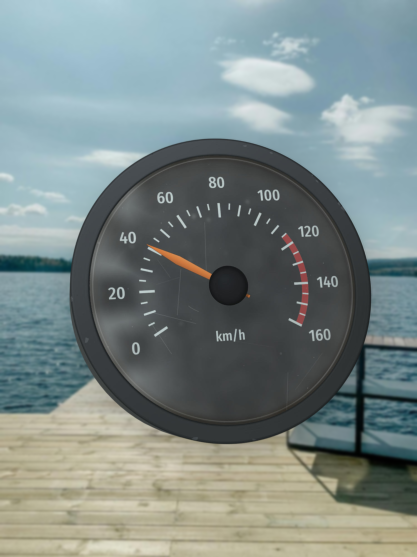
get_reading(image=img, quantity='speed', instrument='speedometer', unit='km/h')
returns 40 km/h
